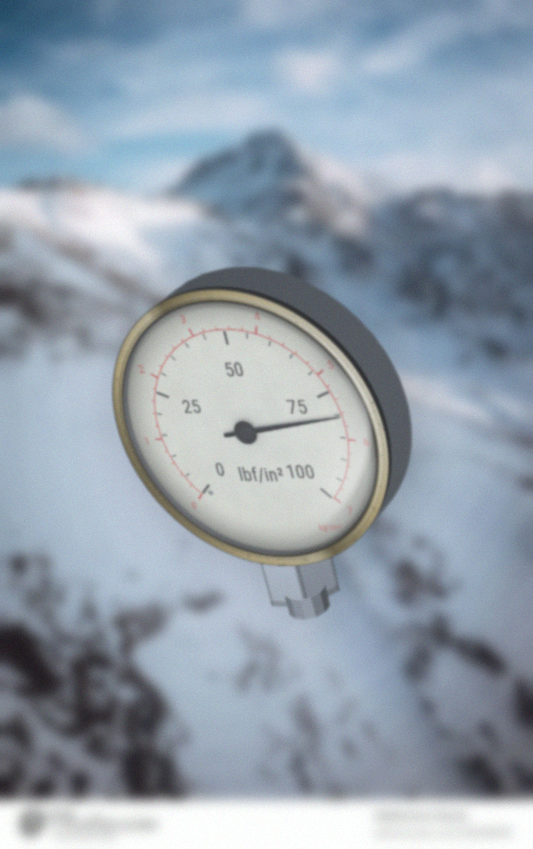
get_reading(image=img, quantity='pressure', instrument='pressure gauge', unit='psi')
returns 80 psi
